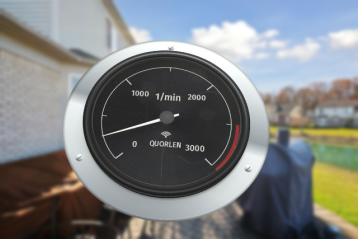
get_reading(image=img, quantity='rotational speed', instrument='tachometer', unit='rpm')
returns 250 rpm
